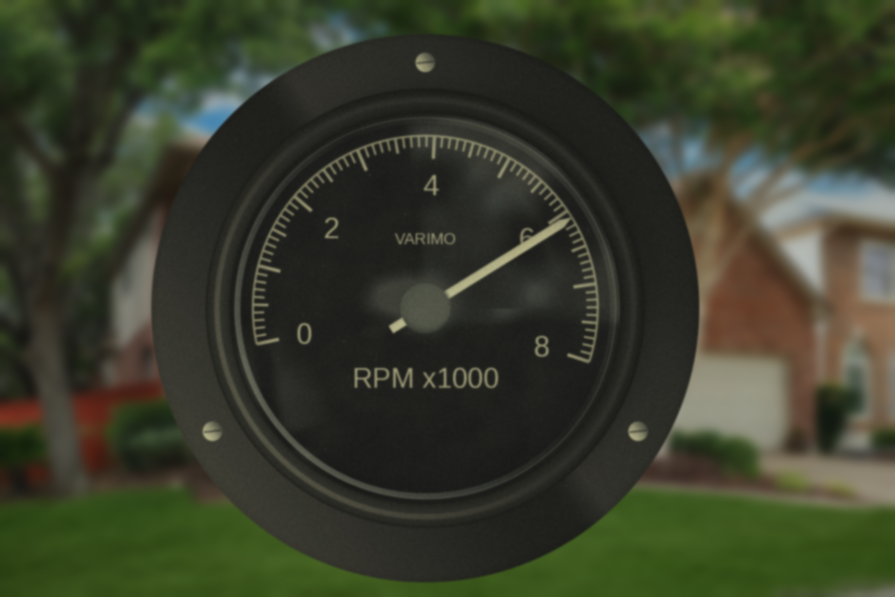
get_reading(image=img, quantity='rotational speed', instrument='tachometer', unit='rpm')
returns 6100 rpm
